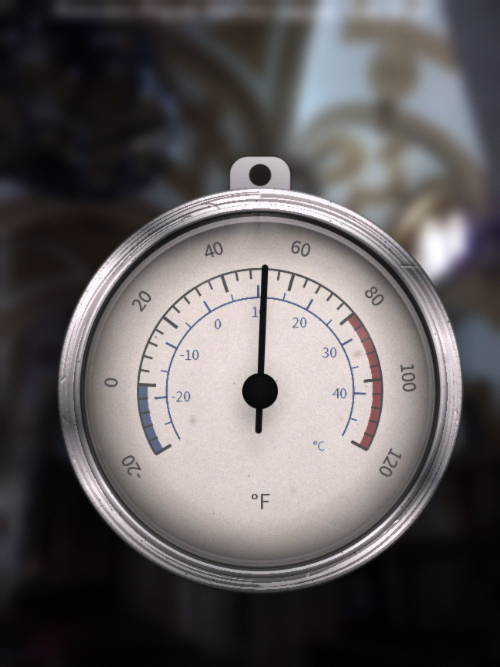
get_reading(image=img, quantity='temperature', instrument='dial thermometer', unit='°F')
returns 52 °F
